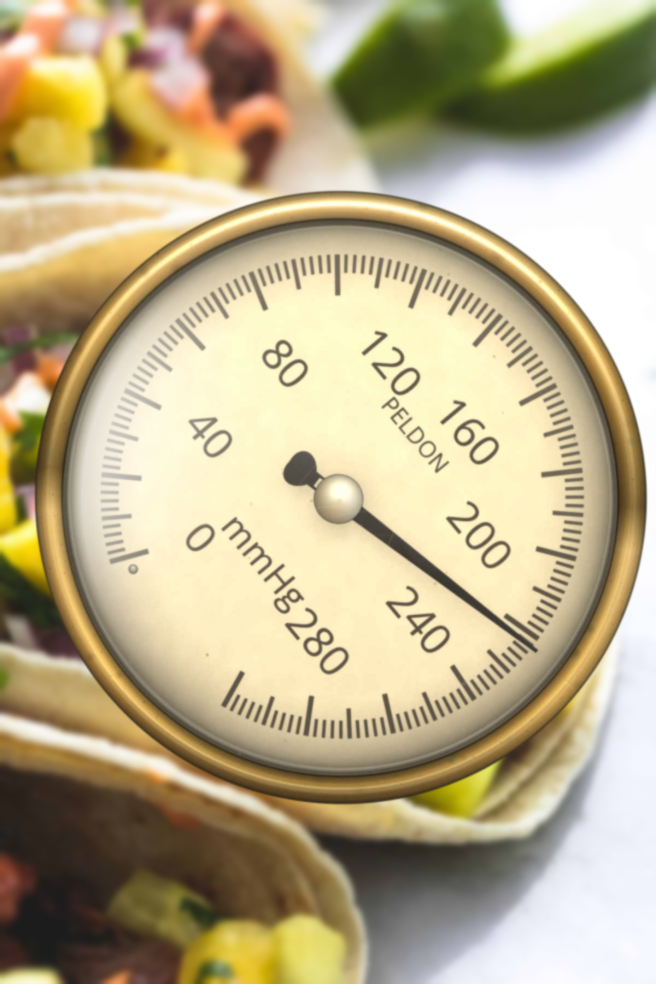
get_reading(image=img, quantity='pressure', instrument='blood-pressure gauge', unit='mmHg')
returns 222 mmHg
